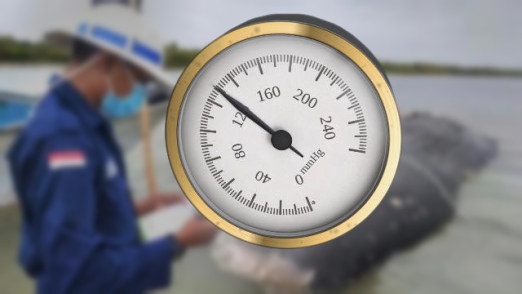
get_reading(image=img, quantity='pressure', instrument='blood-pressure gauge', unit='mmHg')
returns 130 mmHg
